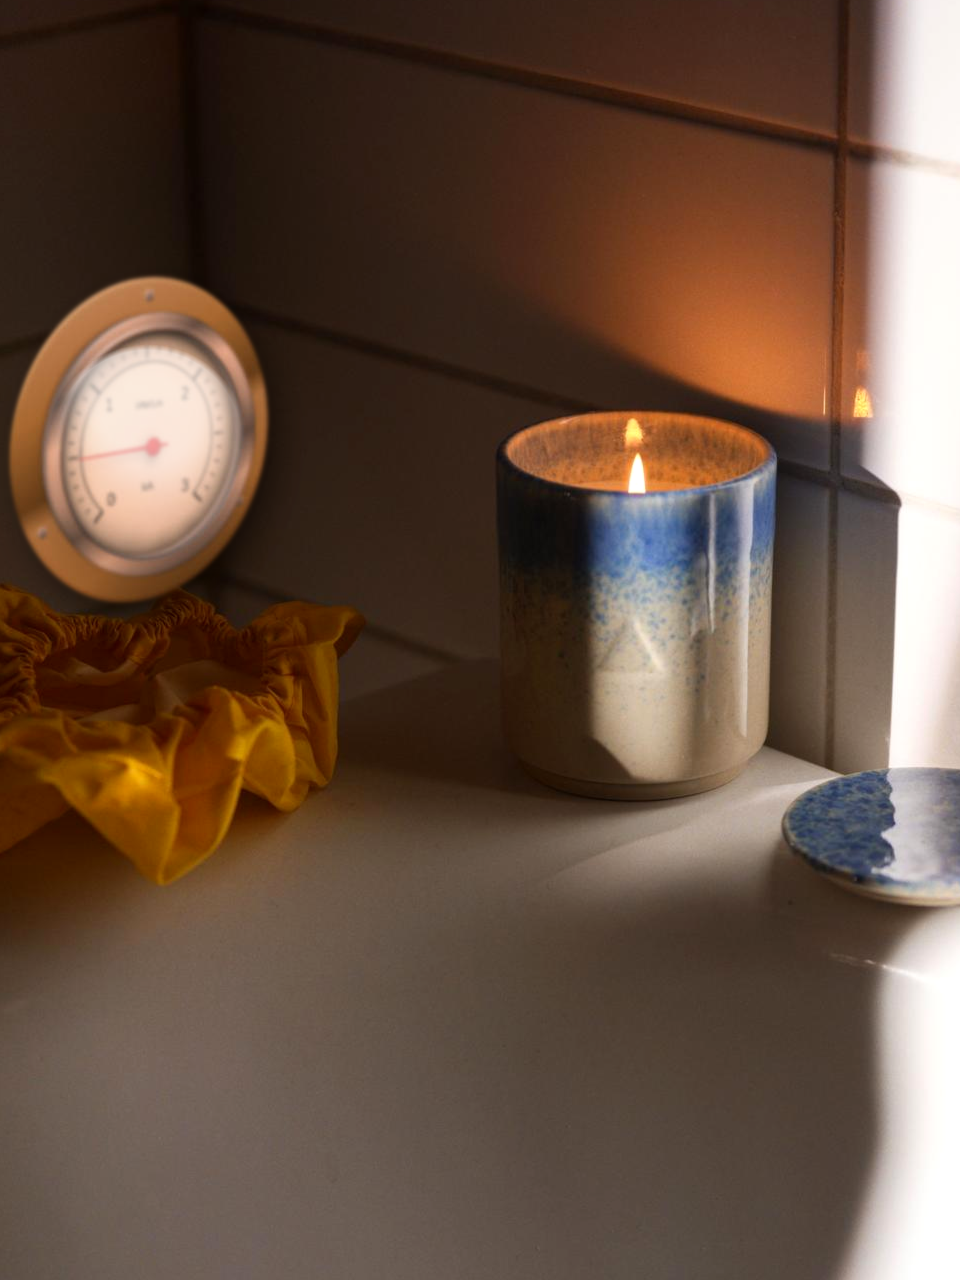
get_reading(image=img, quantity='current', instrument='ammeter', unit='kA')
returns 0.5 kA
